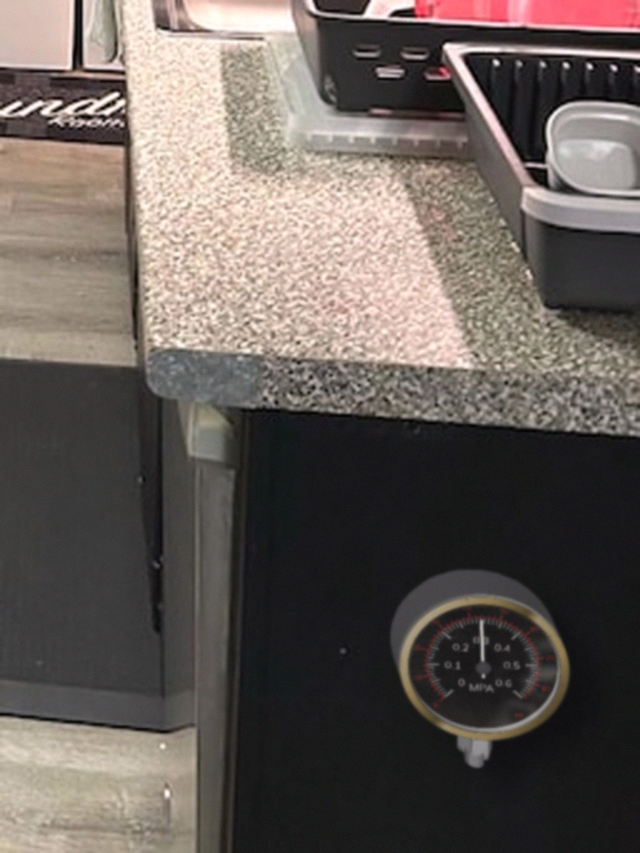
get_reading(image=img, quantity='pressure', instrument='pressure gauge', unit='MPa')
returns 0.3 MPa
